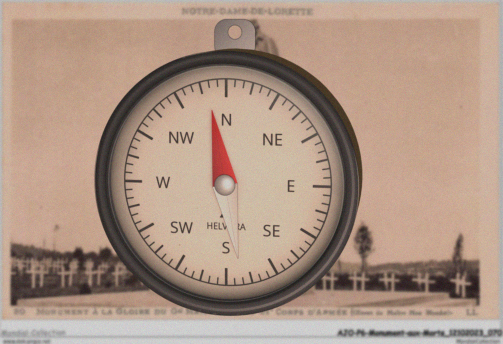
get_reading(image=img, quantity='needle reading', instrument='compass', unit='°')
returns 350 °
